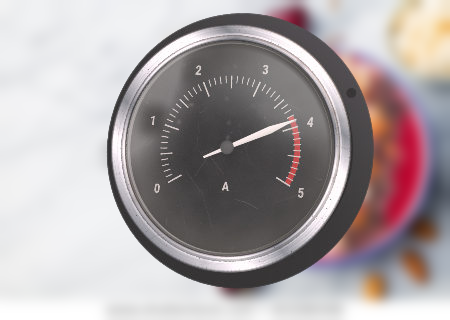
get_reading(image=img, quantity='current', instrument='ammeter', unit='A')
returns 3.9 A
